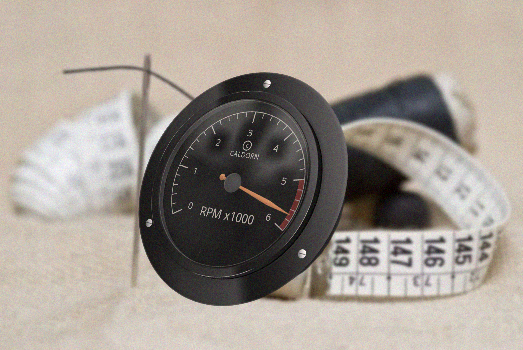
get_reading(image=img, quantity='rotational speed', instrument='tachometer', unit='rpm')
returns 5700 rpm
